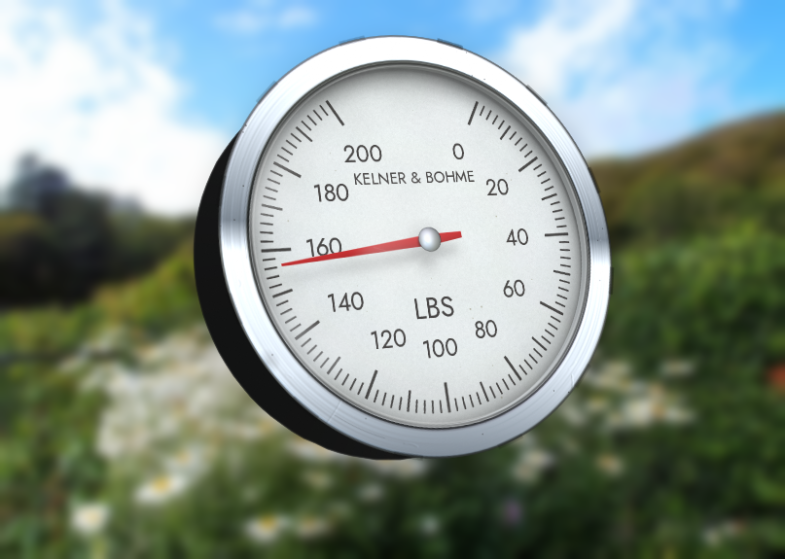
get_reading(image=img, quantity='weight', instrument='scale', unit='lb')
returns 156 lb
